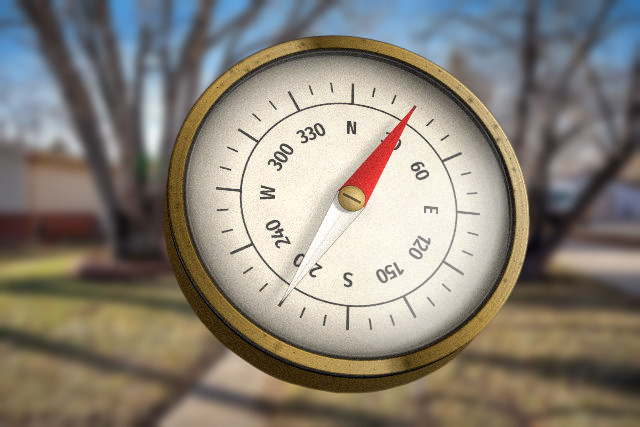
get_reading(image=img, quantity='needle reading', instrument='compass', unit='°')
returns 30 °
